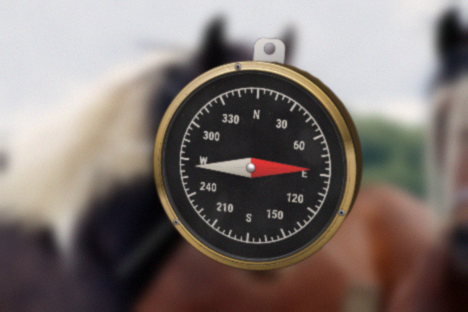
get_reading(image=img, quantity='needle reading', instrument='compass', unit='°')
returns 85 °
